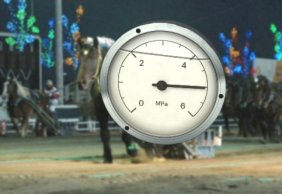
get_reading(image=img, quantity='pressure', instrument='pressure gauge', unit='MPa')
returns 5 MPa
